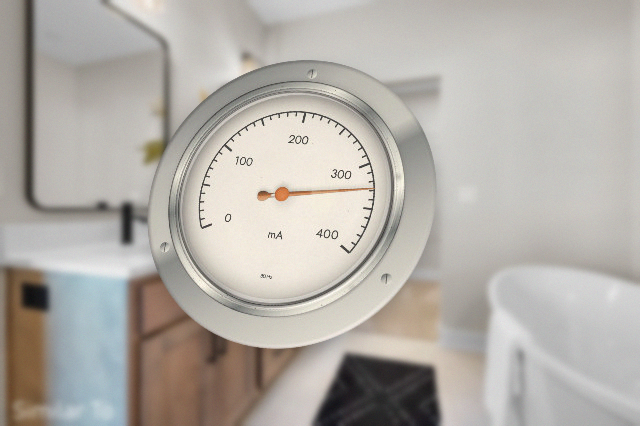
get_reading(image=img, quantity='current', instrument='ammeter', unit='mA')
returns 330 mA
